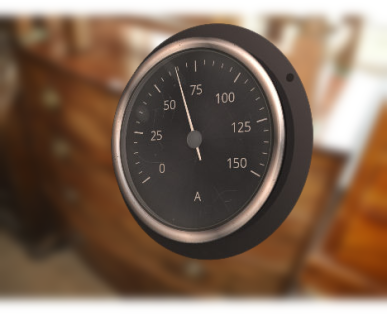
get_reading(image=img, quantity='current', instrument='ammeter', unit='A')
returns 65 A
